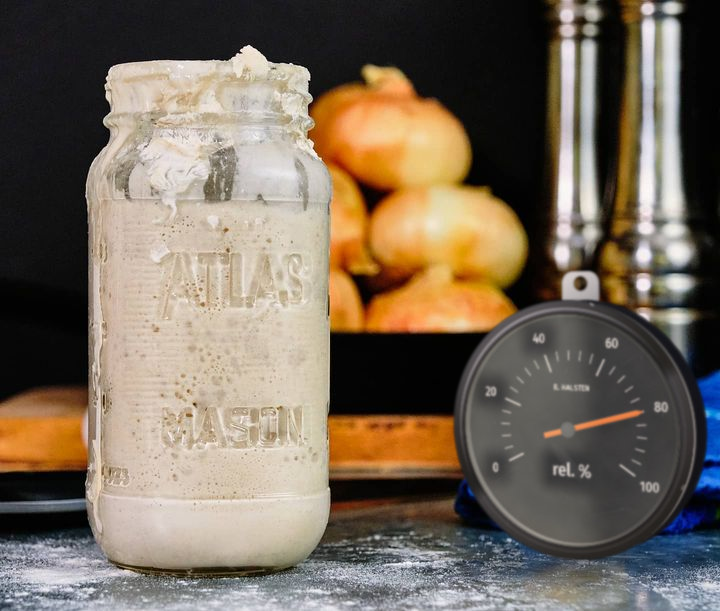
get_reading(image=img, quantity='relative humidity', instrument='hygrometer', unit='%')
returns 80 %
